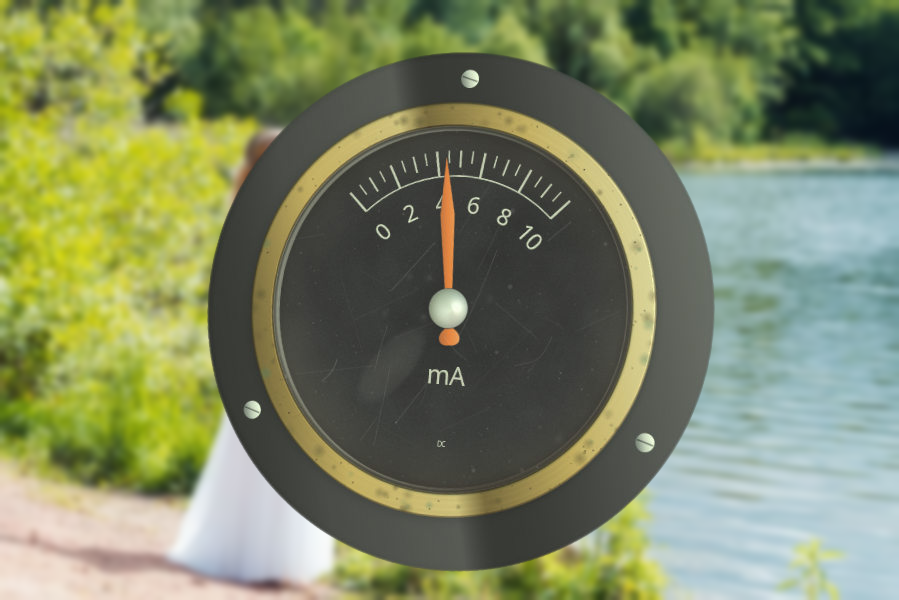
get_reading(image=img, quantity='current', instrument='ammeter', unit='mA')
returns 4.5 mA
